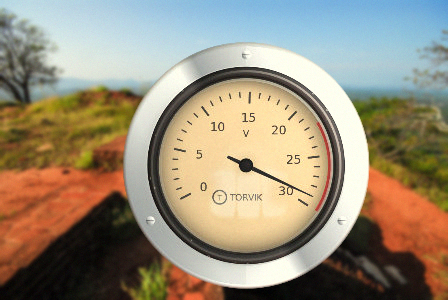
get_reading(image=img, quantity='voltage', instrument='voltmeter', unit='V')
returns 29 V
